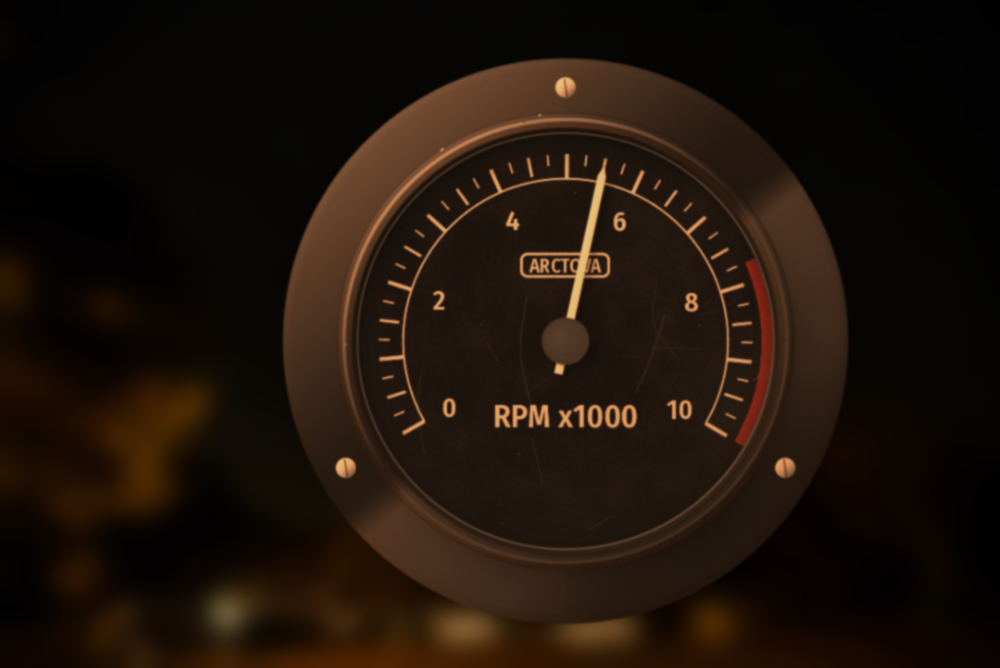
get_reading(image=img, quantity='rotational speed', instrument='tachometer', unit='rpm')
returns 5500 rpm
